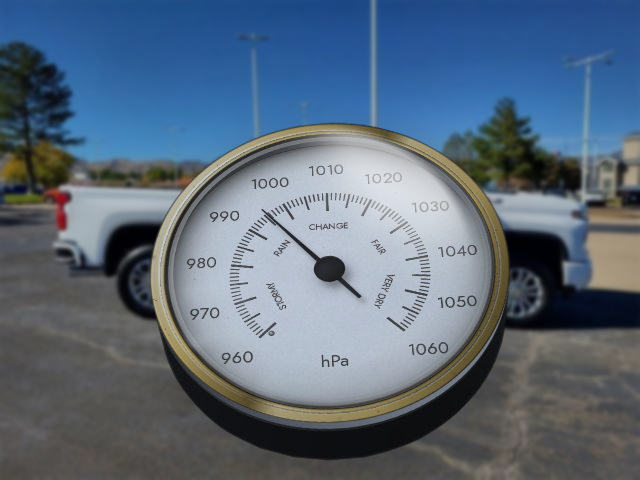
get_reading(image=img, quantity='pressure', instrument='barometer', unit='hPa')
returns 995 hPa
